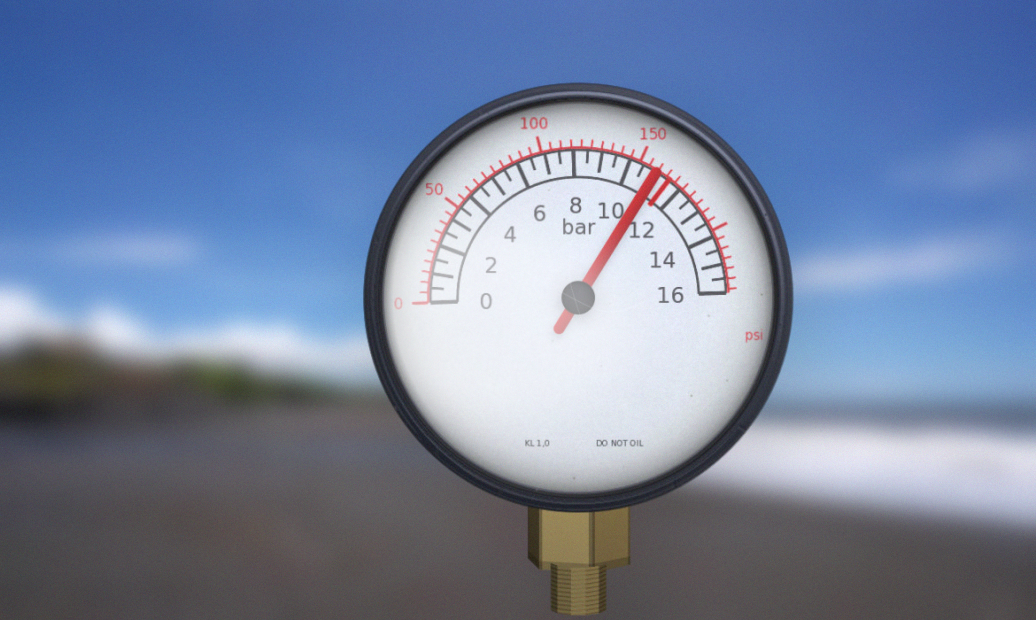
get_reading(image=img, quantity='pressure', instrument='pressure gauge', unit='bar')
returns 11 bar
